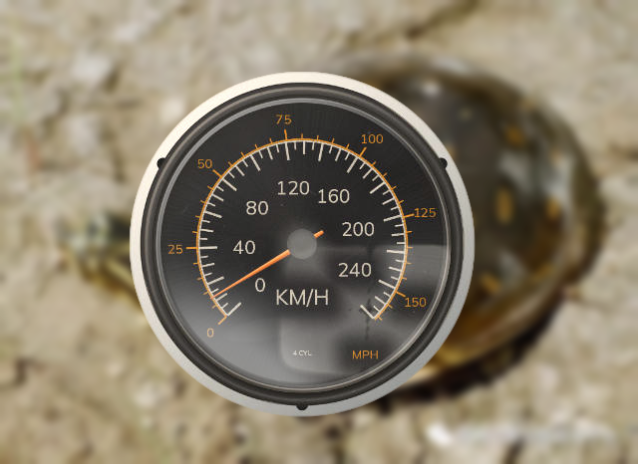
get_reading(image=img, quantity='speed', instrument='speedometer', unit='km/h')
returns 12.5 km/h
